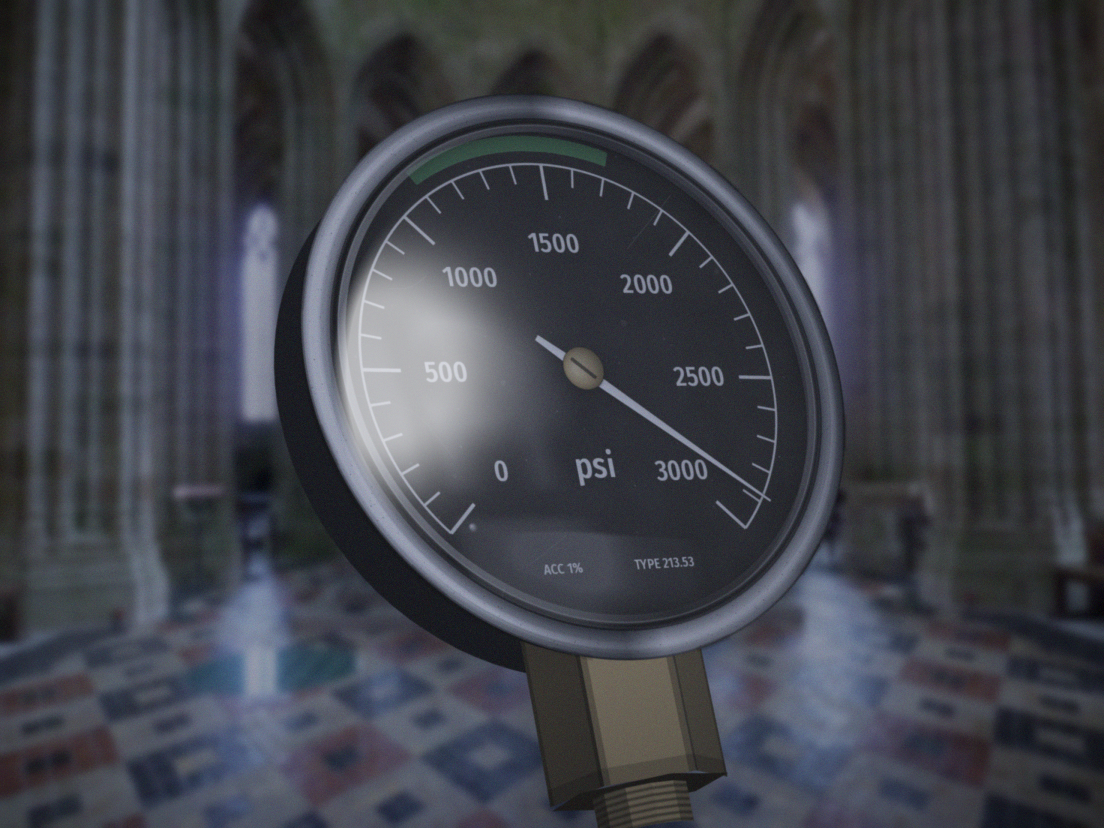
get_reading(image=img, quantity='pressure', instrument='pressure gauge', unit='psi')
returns 2900 psi
